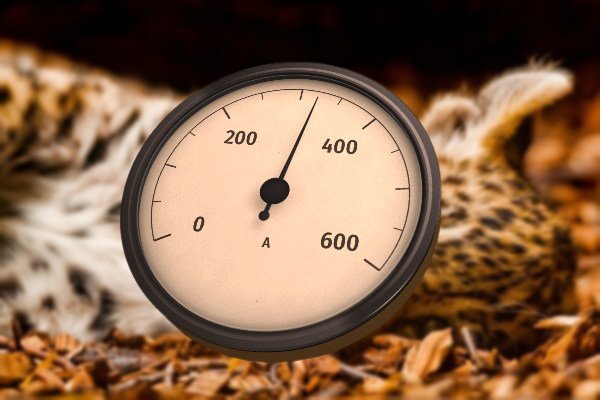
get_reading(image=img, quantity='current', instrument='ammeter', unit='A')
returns 325 A
